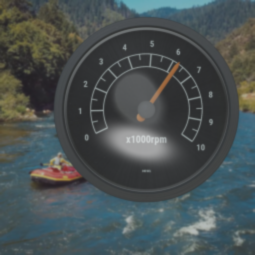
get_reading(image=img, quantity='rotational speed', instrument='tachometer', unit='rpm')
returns 6250 rpm
